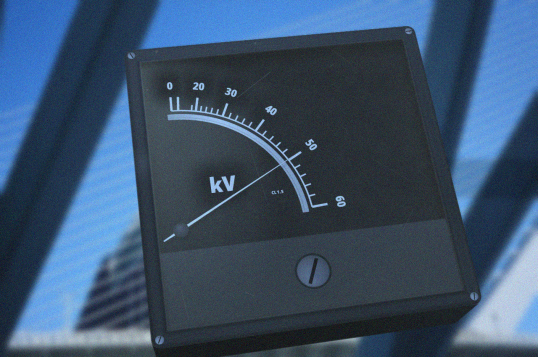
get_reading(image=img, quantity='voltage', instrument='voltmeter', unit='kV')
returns 50 kV
